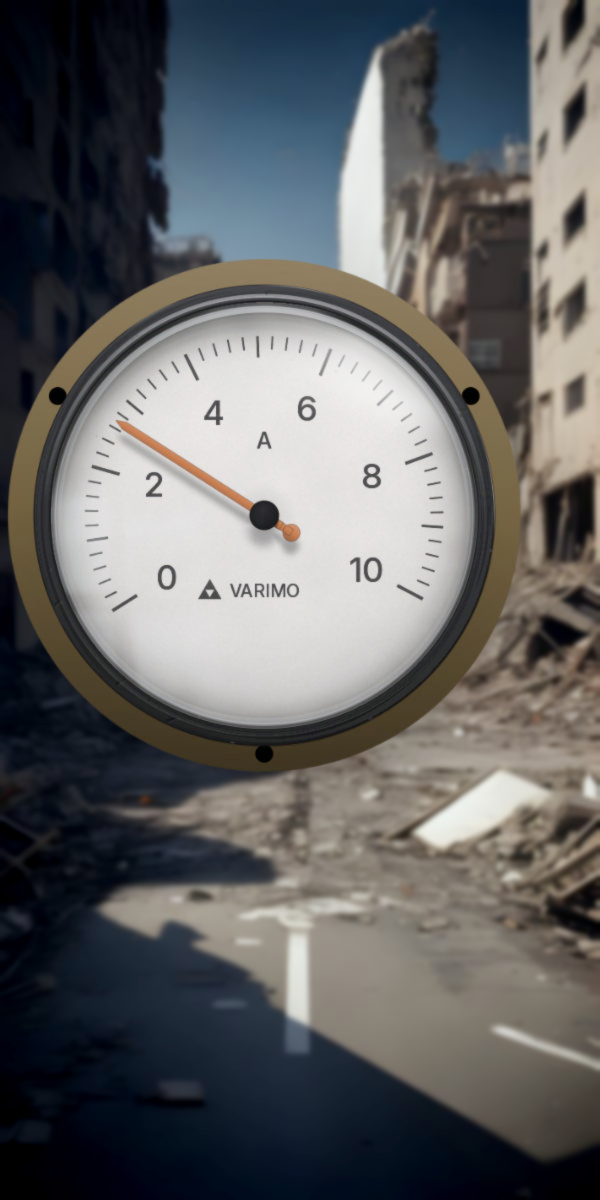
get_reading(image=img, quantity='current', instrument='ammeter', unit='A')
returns 2.7 A
